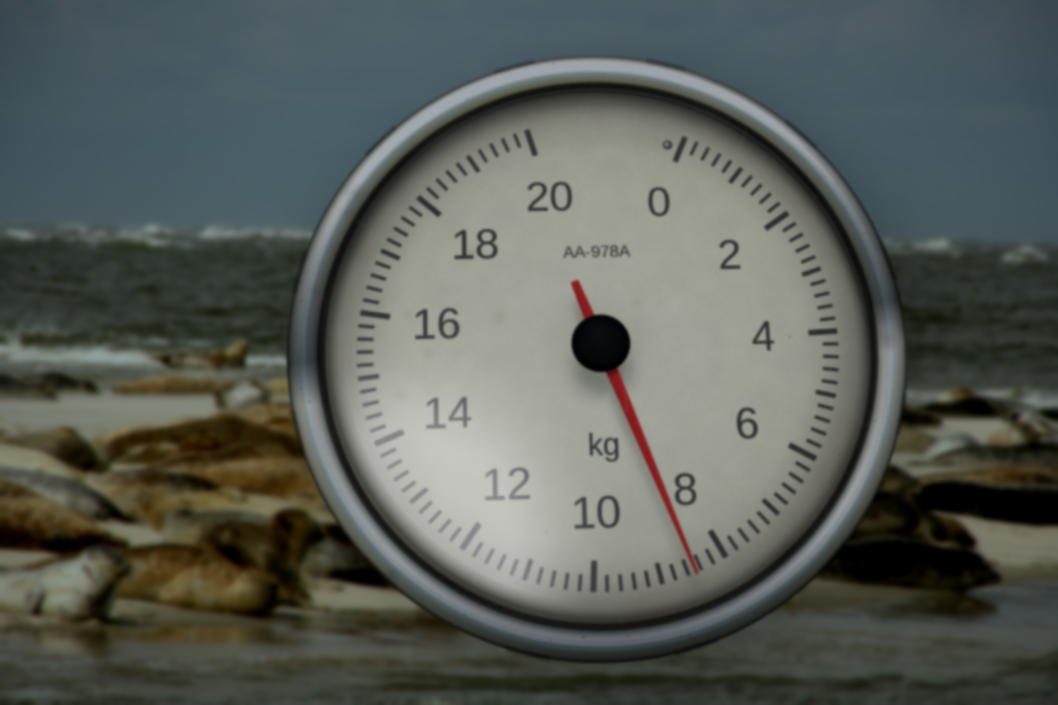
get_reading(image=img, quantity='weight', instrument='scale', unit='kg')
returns 8.5 kg
